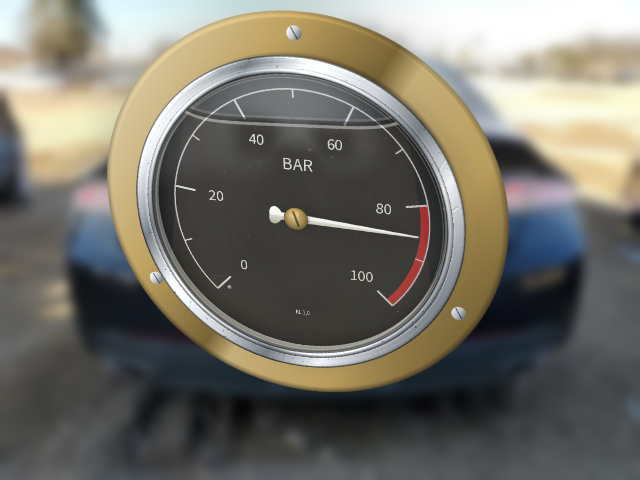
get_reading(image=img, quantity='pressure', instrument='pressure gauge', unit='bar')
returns 85 bar
